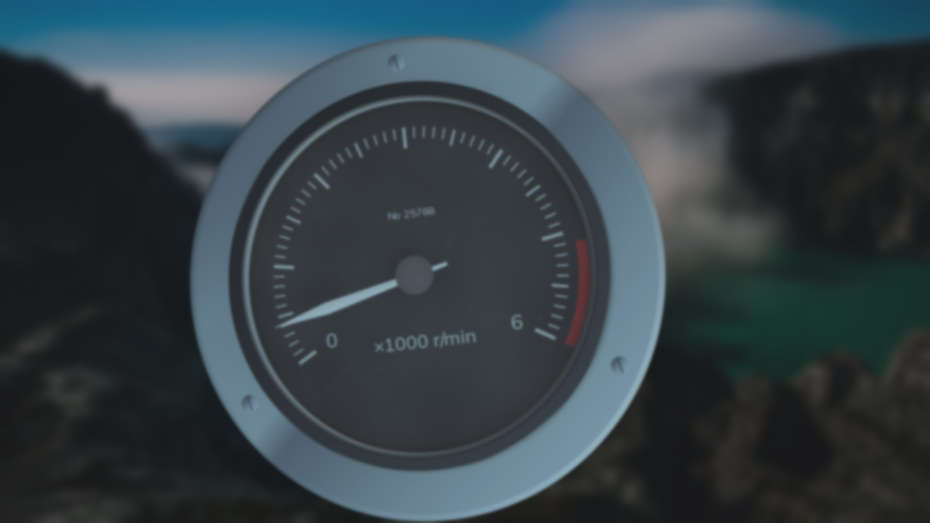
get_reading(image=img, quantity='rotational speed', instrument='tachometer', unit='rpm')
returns 400 rpm
